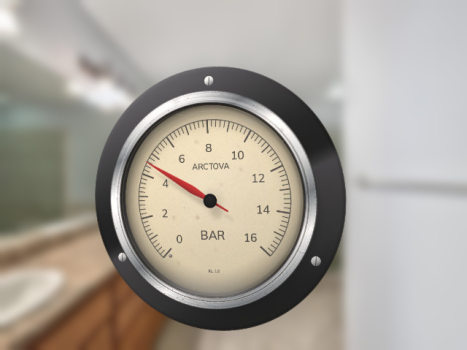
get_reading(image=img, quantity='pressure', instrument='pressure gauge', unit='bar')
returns 4.6 bar
